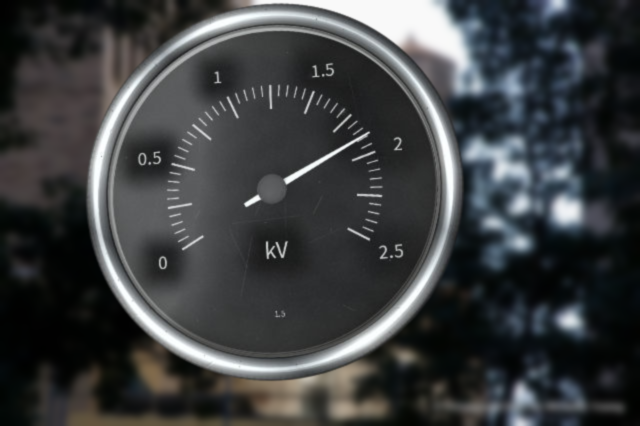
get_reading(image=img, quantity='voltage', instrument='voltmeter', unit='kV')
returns 1.9 kV
